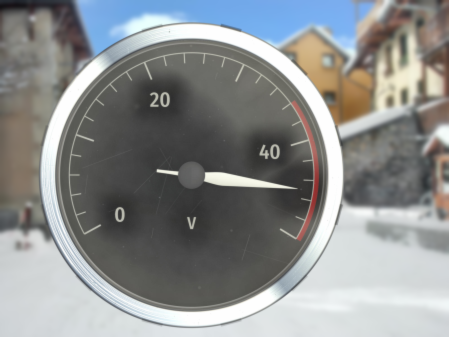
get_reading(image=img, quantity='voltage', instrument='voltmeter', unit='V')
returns 45 V
